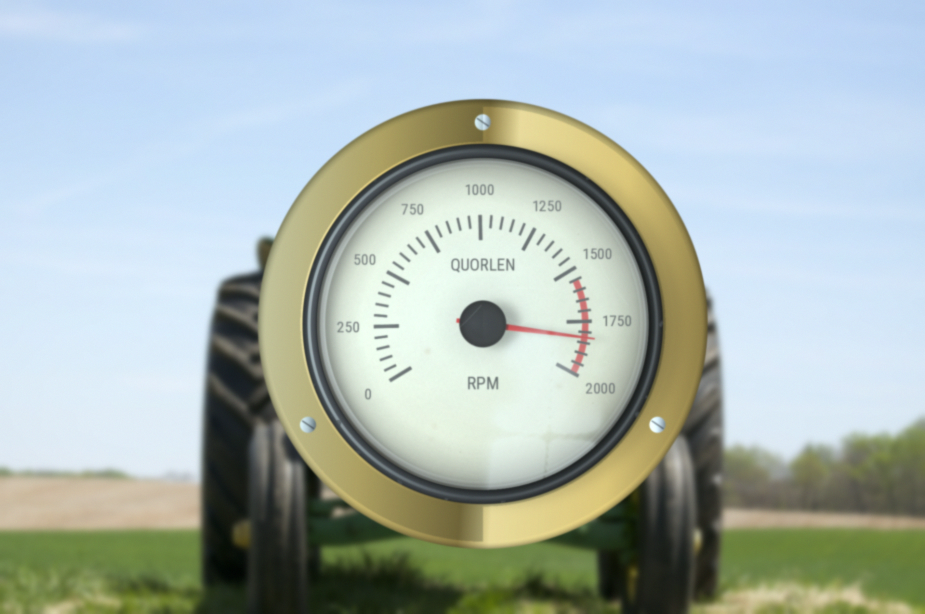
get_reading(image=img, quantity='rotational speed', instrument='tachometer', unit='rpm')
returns 1825 rpm
